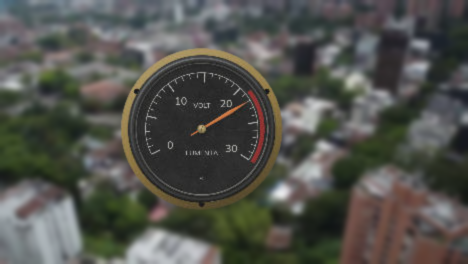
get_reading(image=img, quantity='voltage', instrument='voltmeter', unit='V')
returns 22 V
